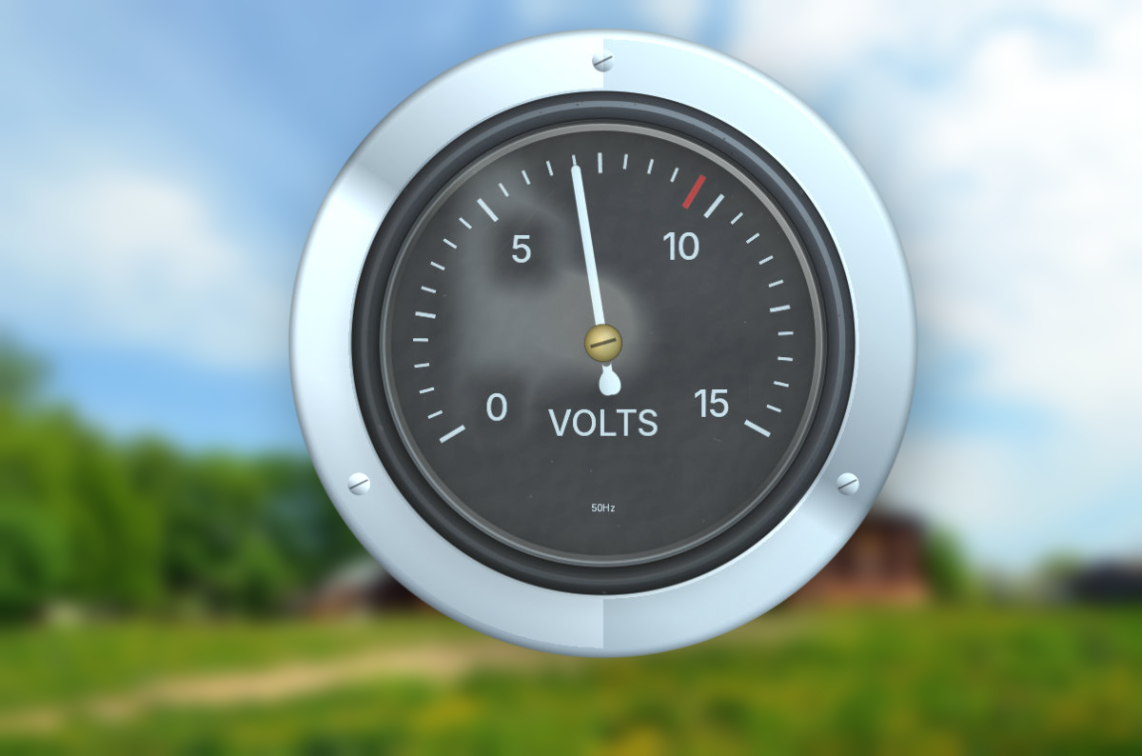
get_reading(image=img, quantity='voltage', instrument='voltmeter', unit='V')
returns 7 V
